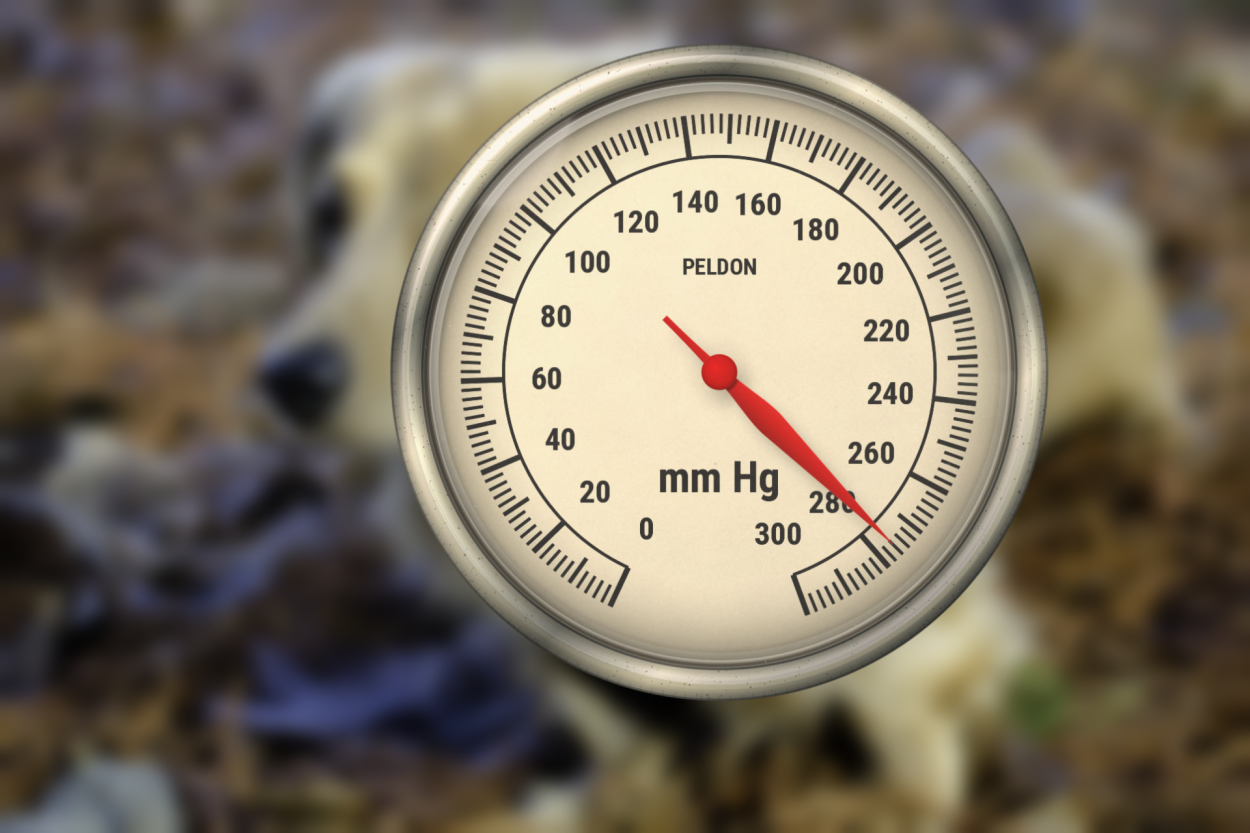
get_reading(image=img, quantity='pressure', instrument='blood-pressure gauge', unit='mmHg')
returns 276 mmHg
